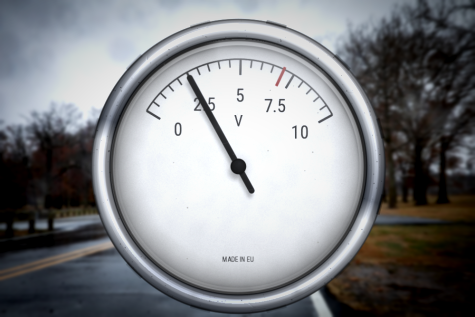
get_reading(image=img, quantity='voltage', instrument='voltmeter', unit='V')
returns 2.5 V
